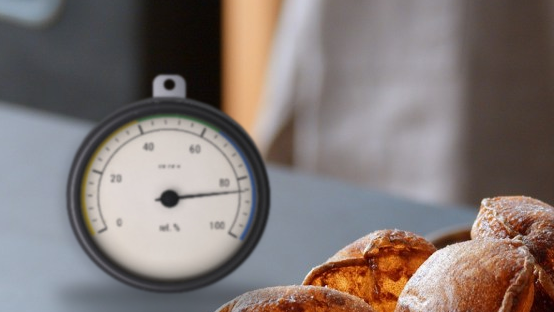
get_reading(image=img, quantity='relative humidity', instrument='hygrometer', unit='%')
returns 84 %
